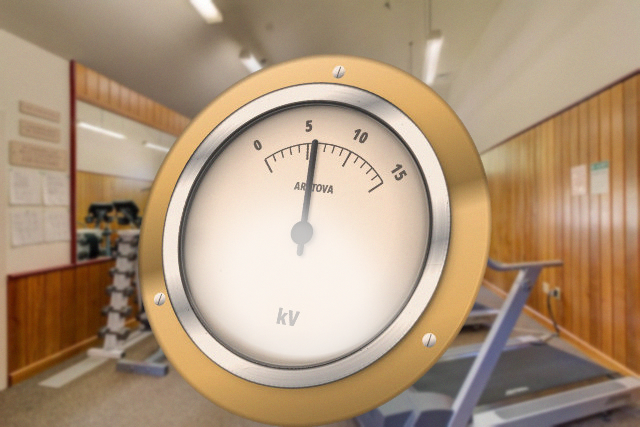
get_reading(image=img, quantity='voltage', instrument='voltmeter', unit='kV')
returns 6 kV
